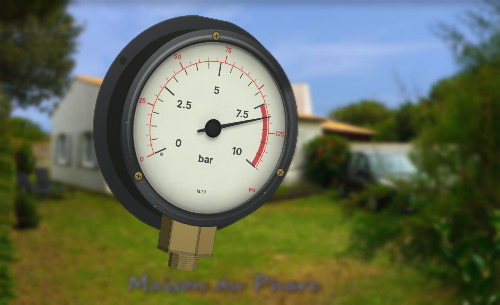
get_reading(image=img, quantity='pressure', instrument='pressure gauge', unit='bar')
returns 8 bar
